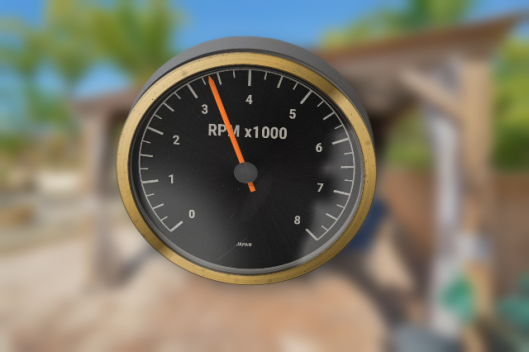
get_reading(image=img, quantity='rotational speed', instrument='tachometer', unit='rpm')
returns 3375 rpm
